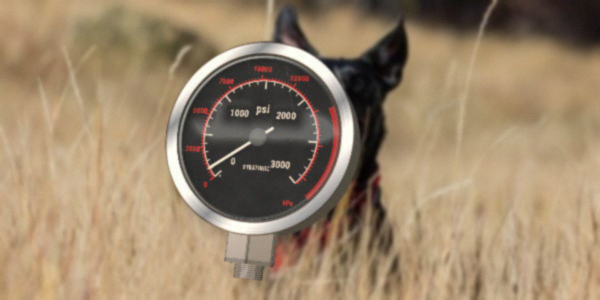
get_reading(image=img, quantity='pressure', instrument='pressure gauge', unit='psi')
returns 100 psi
